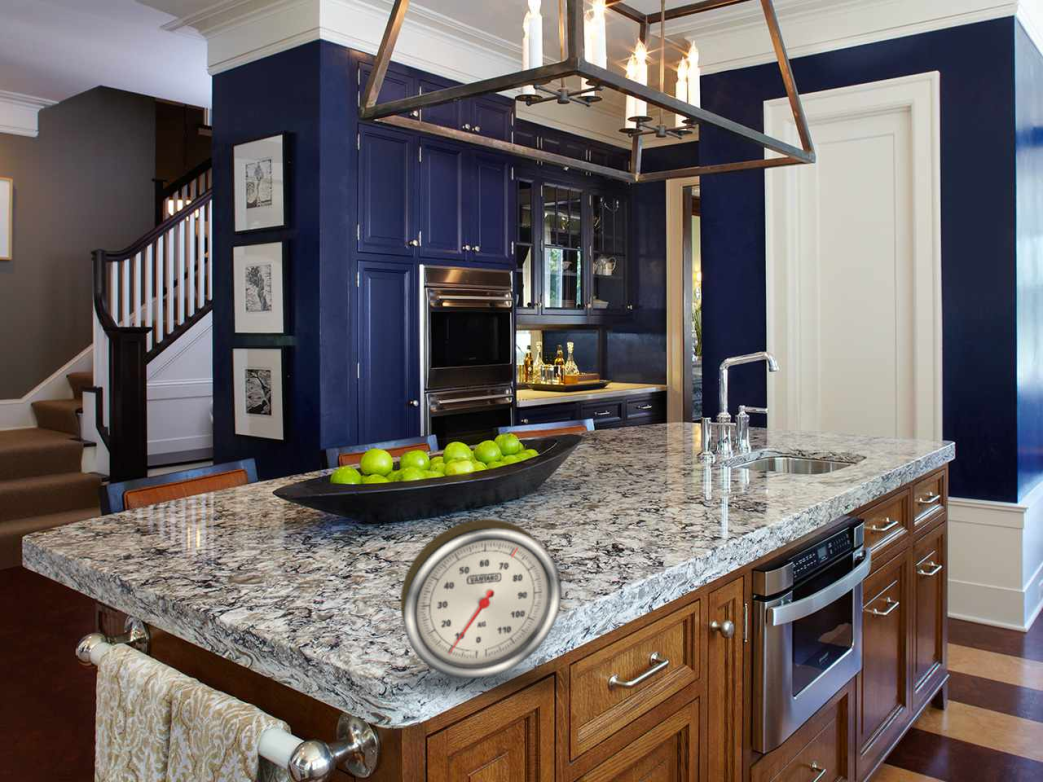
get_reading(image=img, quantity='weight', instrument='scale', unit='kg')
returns 10 kg
